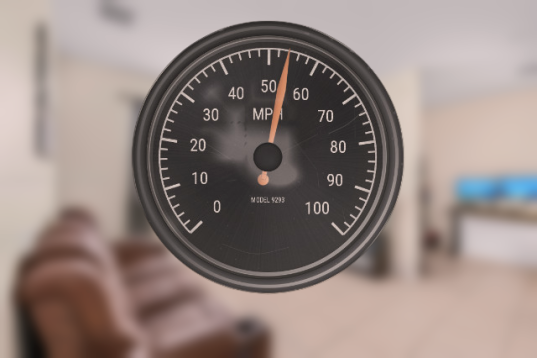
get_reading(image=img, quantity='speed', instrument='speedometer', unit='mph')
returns 54 mph
